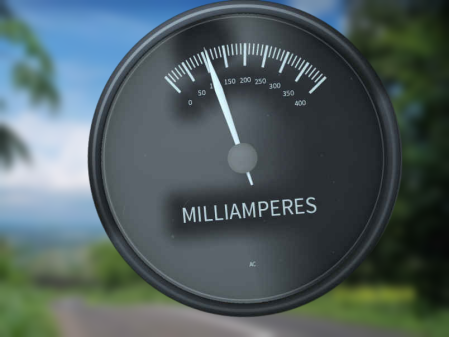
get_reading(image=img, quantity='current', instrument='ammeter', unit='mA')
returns 110 mA
